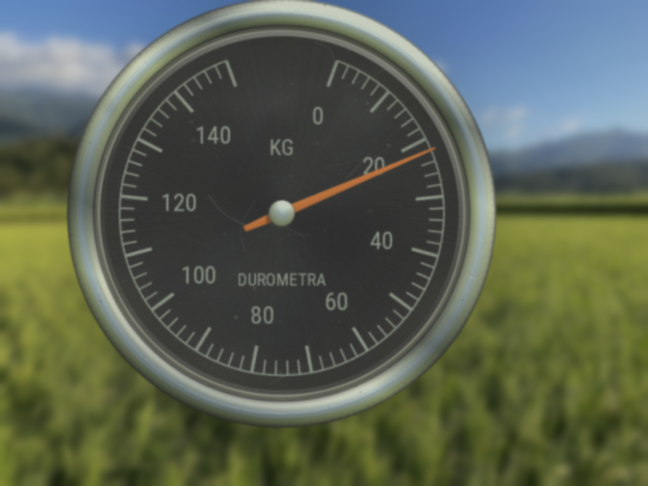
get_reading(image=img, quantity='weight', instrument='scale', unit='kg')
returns 22 kg
